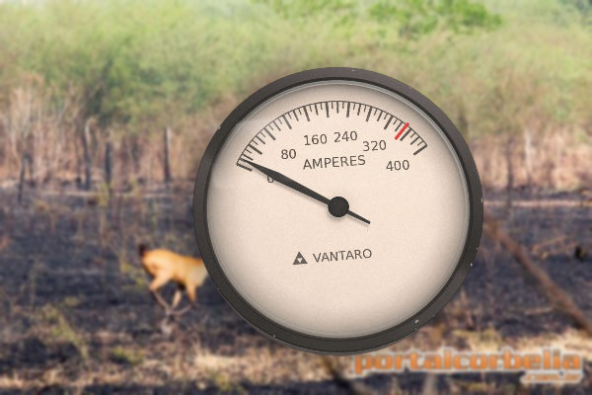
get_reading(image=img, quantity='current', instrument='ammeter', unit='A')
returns 10 A
